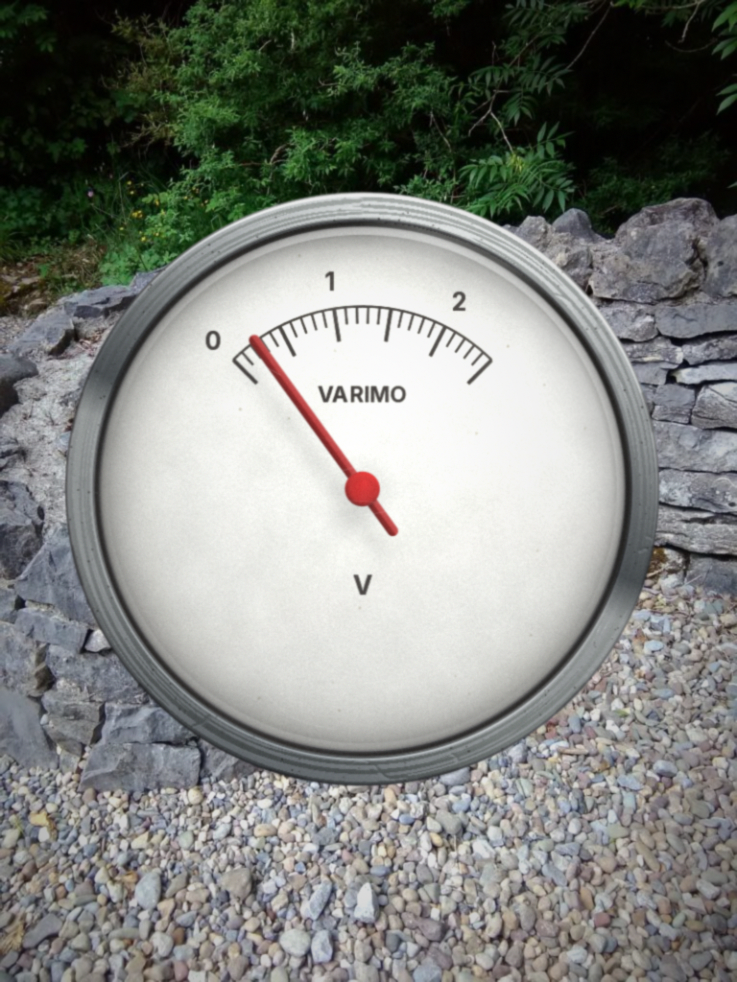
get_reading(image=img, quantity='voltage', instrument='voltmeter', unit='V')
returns 0.25 V
